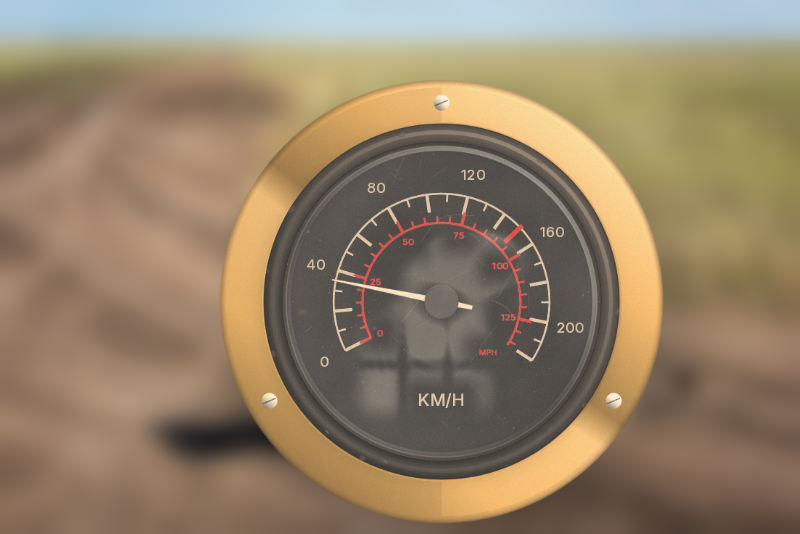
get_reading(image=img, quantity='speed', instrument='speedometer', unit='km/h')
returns 35 km/h
